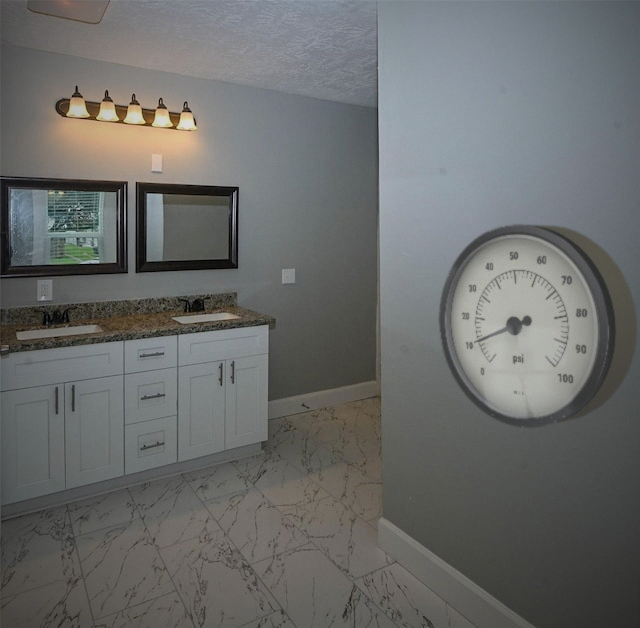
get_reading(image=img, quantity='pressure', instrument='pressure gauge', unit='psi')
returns 10 psi
